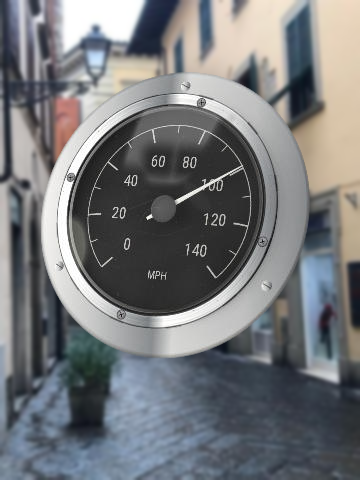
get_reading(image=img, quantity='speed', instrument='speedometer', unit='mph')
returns 100 mph
